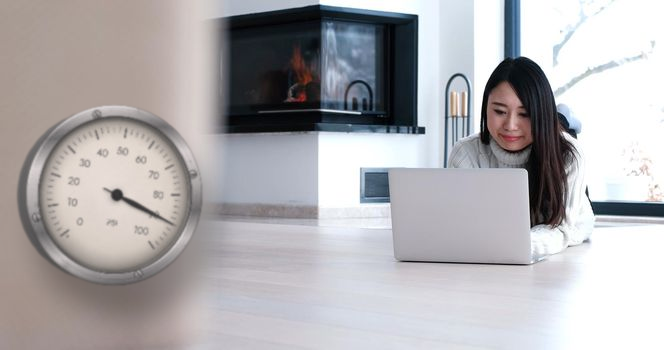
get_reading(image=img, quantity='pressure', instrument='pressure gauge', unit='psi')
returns 90 psi
